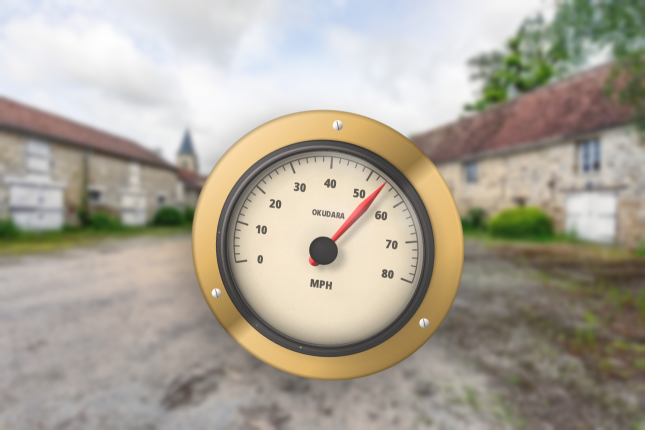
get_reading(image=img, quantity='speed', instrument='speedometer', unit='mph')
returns 54 mph
